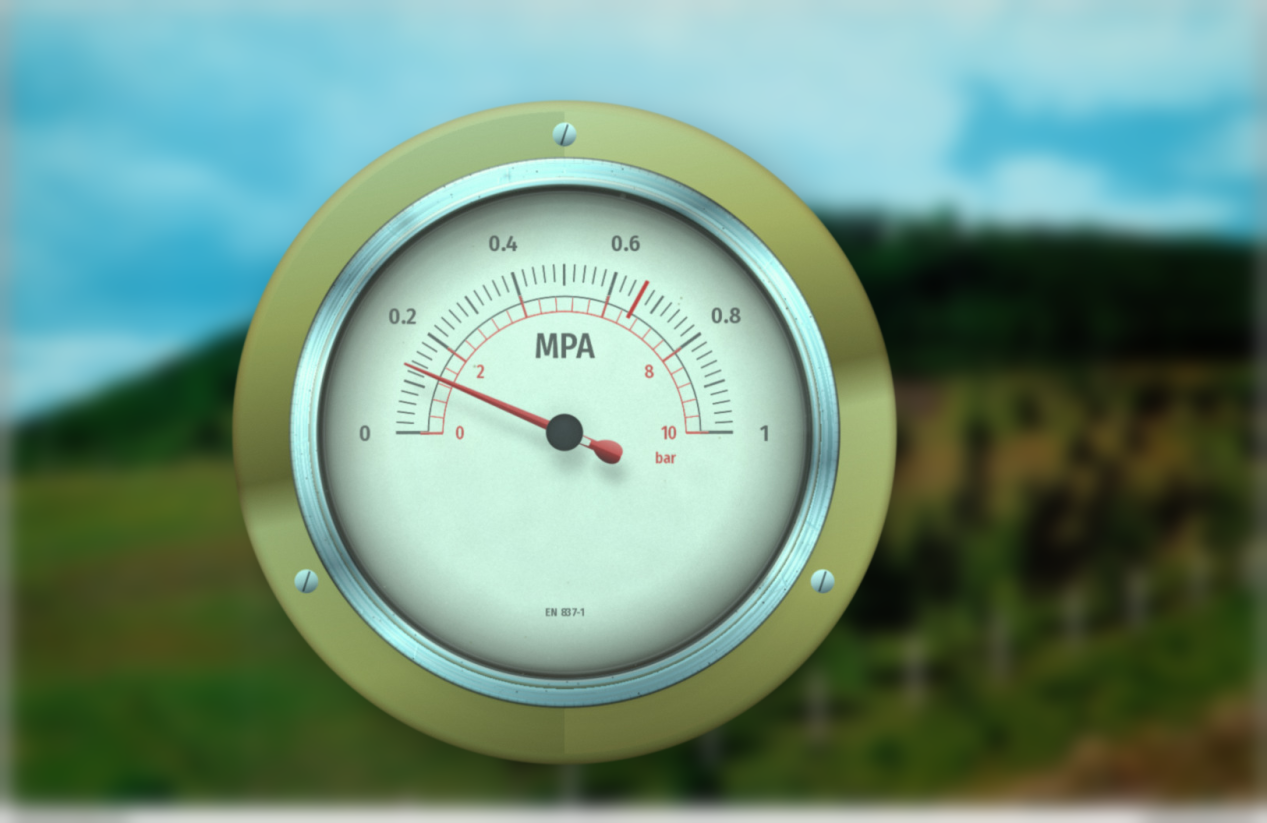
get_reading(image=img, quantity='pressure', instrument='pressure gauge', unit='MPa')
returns 0.13 MPa
